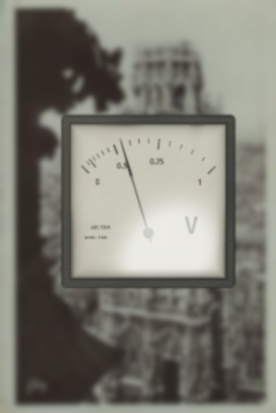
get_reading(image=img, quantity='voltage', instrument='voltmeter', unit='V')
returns 0.55 V
